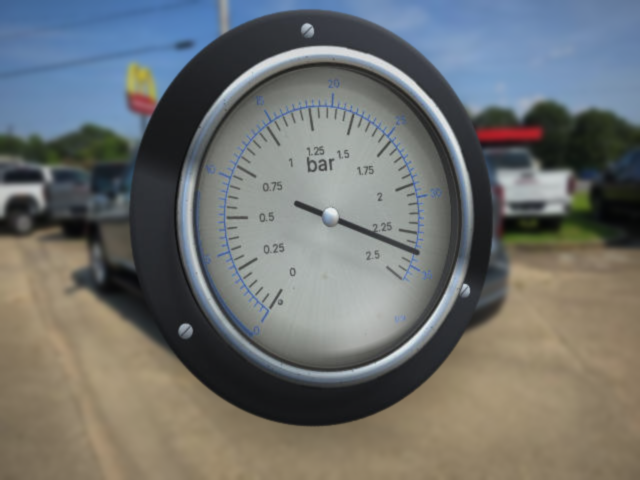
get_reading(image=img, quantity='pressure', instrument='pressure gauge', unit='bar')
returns 2.35 bar
